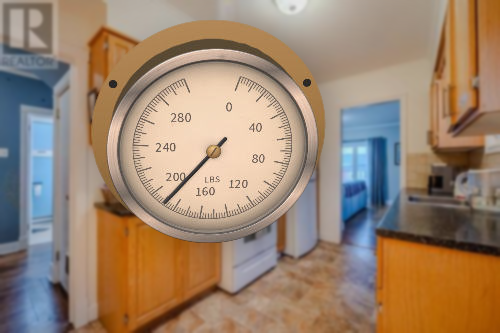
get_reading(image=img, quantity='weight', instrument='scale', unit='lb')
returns 190 lb
